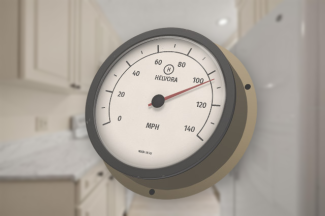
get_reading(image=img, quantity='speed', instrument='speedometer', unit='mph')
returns 105 mph
